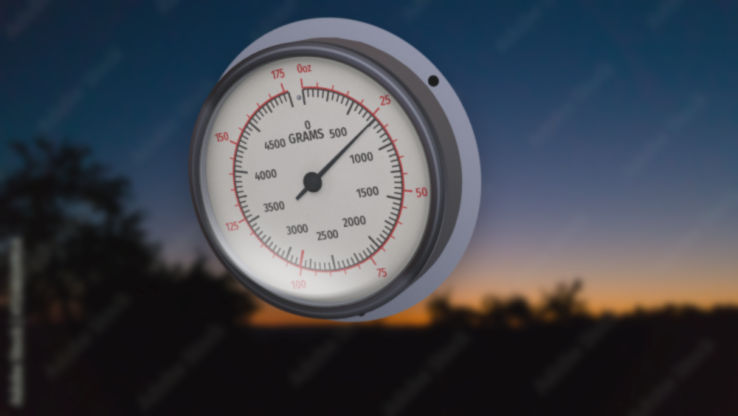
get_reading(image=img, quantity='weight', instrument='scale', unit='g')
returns 750 g
